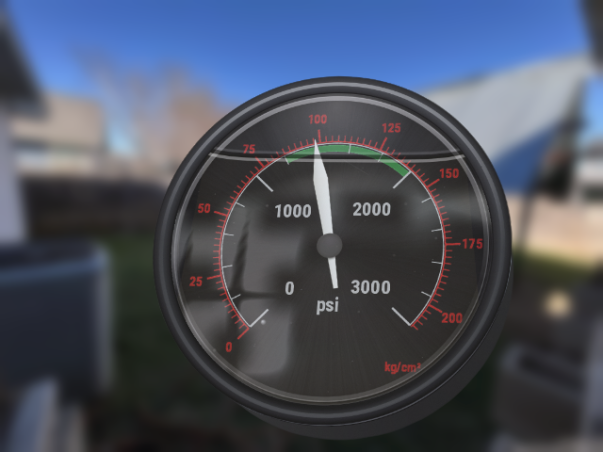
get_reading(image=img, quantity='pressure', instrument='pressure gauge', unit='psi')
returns 1400 psi
